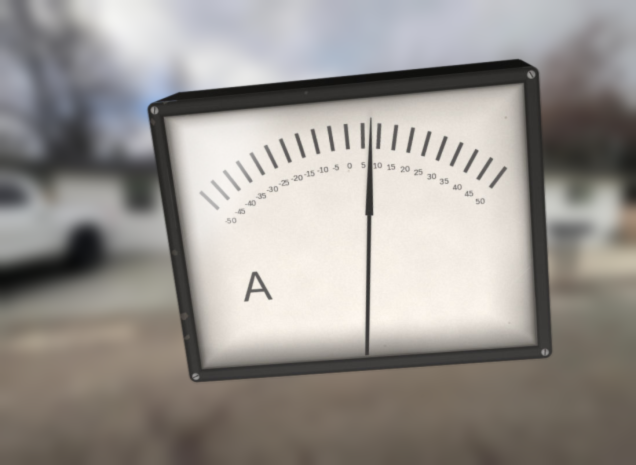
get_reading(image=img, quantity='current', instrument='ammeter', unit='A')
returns 7.5 A
